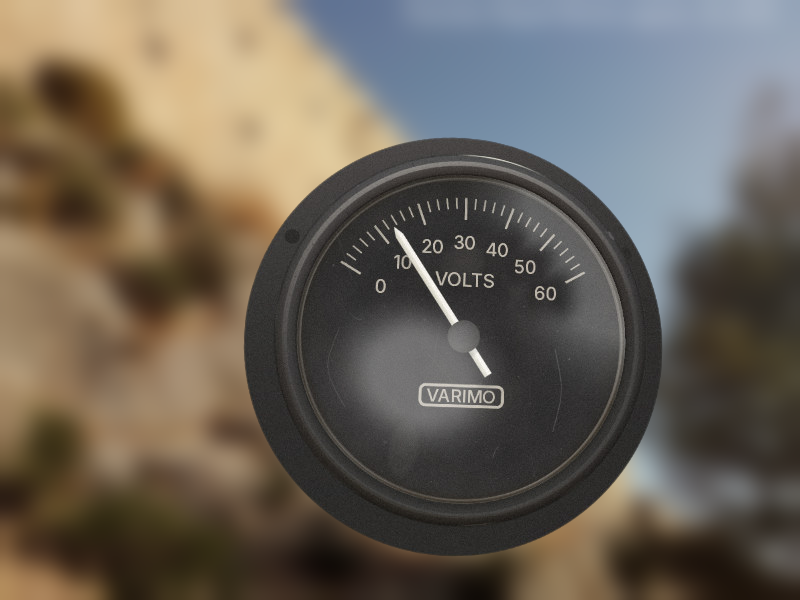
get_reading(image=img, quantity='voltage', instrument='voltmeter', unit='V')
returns 13 V
